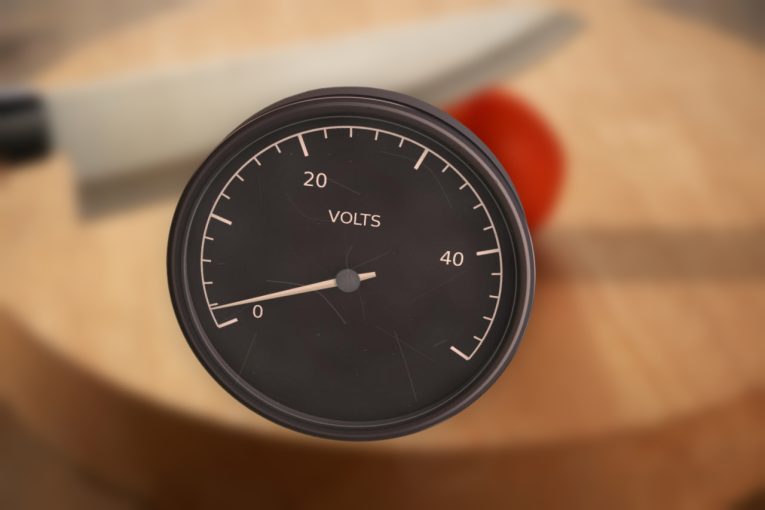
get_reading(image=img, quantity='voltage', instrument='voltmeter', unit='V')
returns 2 V
